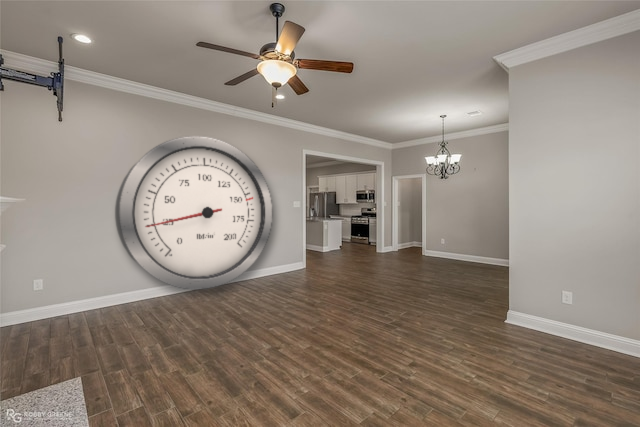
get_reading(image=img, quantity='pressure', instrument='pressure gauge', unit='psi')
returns 25 psi
